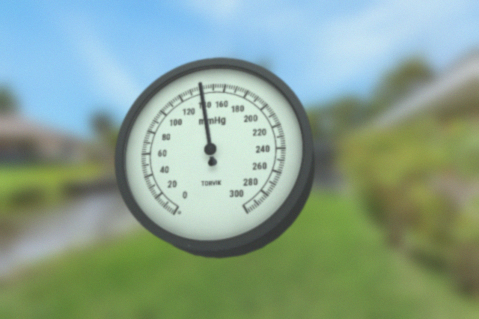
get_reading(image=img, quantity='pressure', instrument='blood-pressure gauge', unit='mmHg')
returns 140 mmHg
